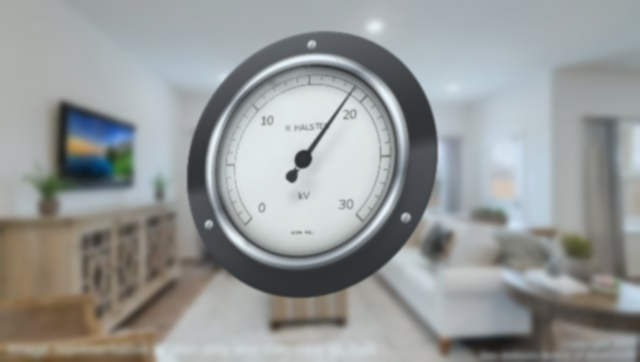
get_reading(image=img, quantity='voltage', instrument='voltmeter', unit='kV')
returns 19 kV
